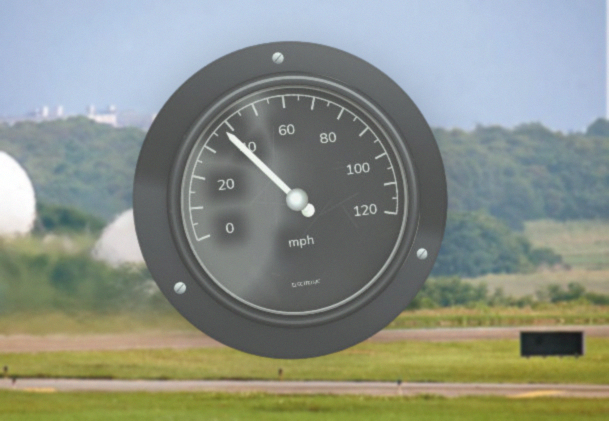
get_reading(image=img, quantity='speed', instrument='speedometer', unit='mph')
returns 37.5 mph
